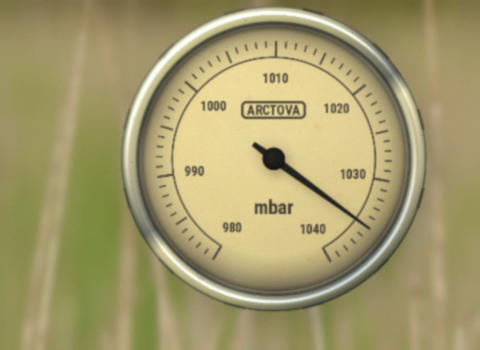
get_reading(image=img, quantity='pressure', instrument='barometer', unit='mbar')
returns 1035 mbar
